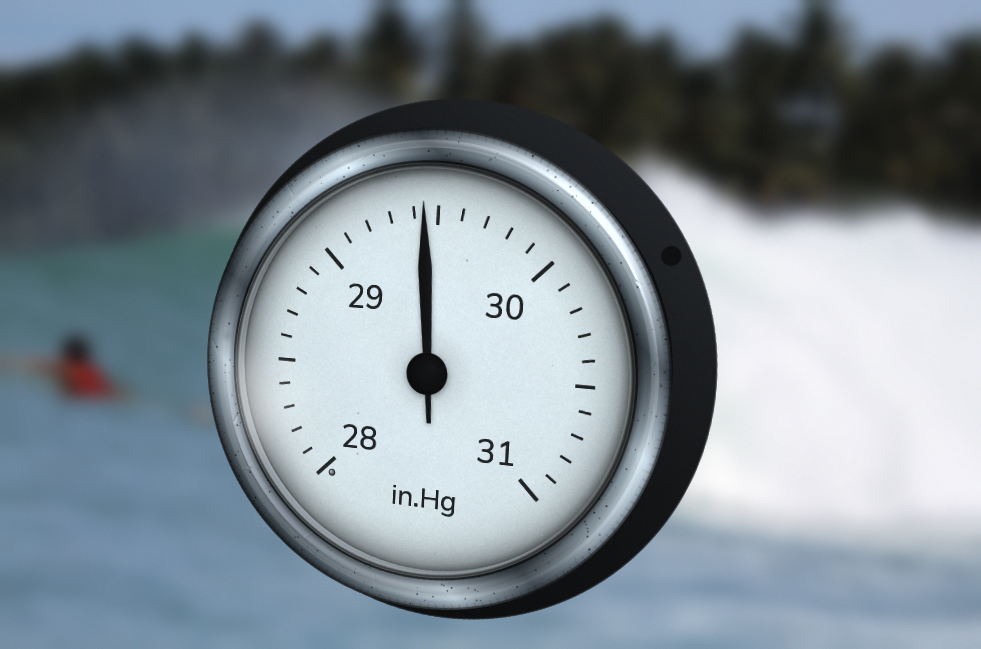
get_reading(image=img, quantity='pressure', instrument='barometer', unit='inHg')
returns 29.45 inHg
